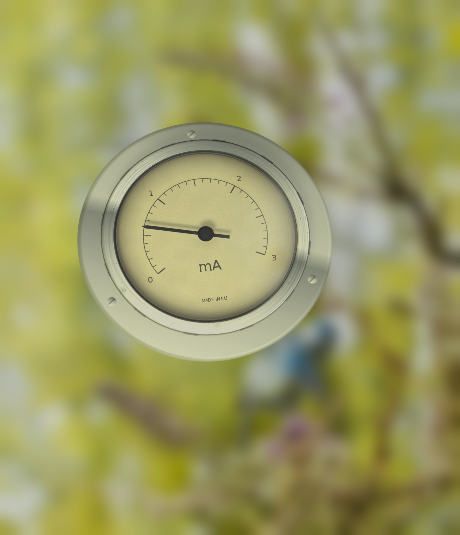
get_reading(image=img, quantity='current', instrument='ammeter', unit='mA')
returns 0.6 mA
